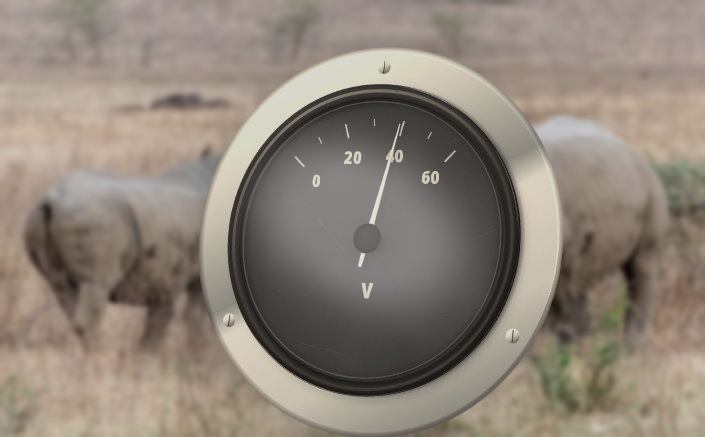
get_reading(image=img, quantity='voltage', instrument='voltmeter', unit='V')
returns 40 V
